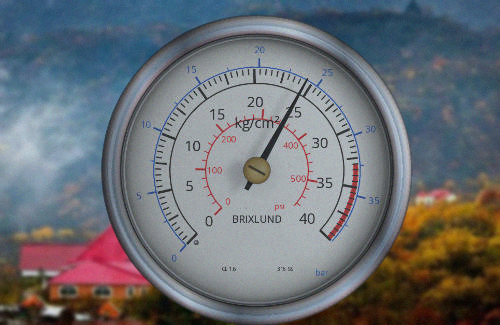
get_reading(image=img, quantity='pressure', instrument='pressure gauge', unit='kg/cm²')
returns 24.5 kg/cm²
